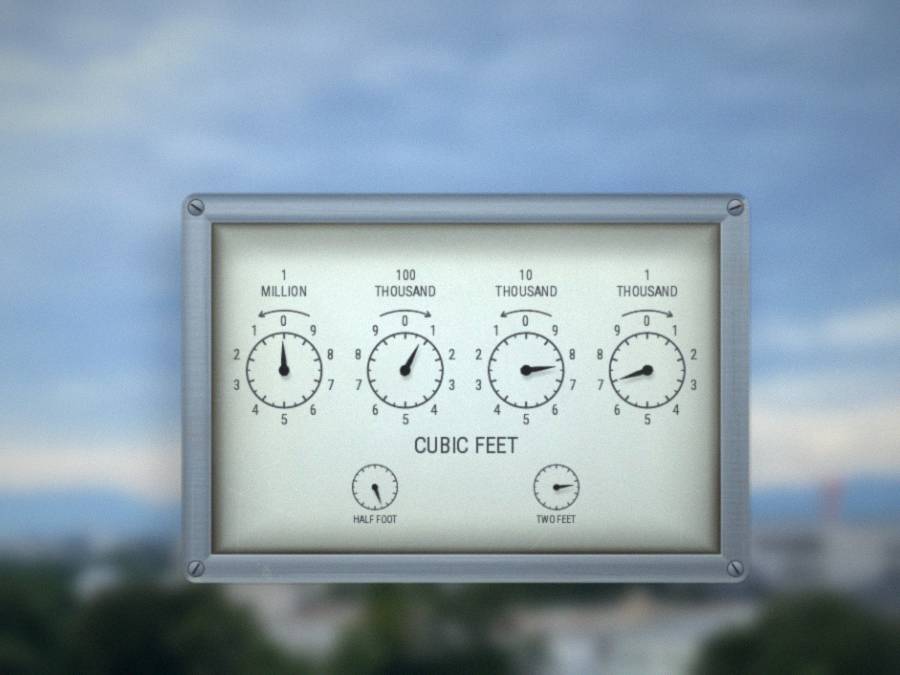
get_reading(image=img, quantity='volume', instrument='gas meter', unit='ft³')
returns 7700 ft³
